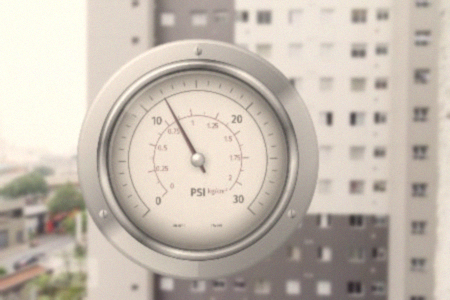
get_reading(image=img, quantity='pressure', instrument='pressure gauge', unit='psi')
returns 12 psi
